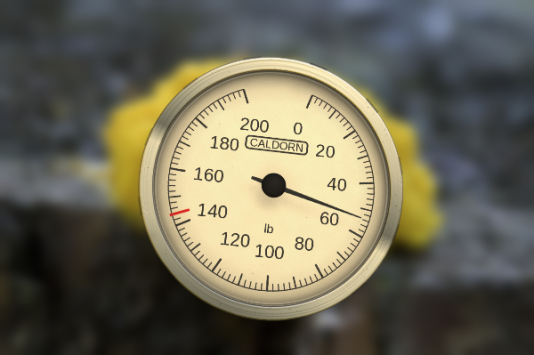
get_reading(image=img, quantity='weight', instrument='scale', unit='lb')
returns 54 lb
